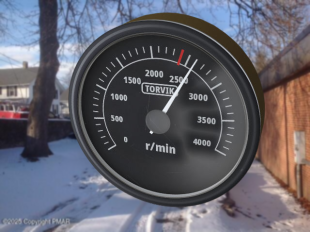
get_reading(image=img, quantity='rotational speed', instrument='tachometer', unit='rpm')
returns 2600 rpm
